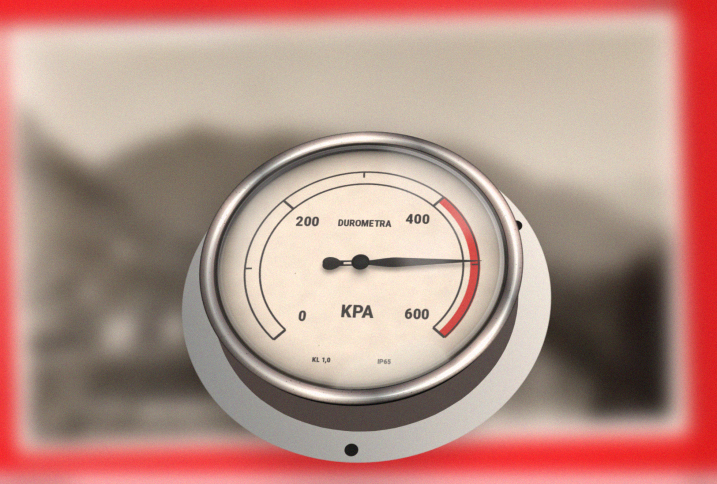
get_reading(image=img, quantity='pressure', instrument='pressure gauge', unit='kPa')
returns 500 kPa
